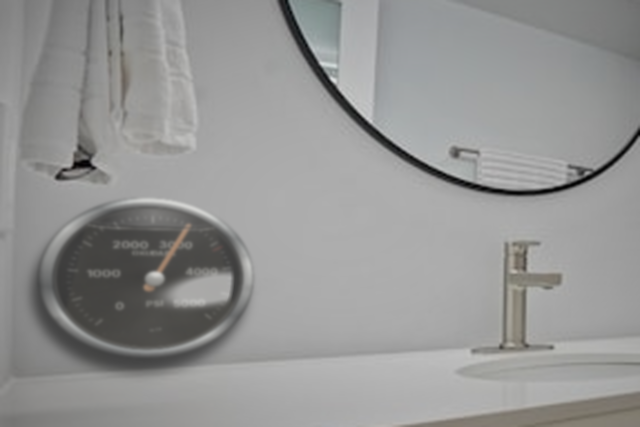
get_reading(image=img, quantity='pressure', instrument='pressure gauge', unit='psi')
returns 3000 psi
